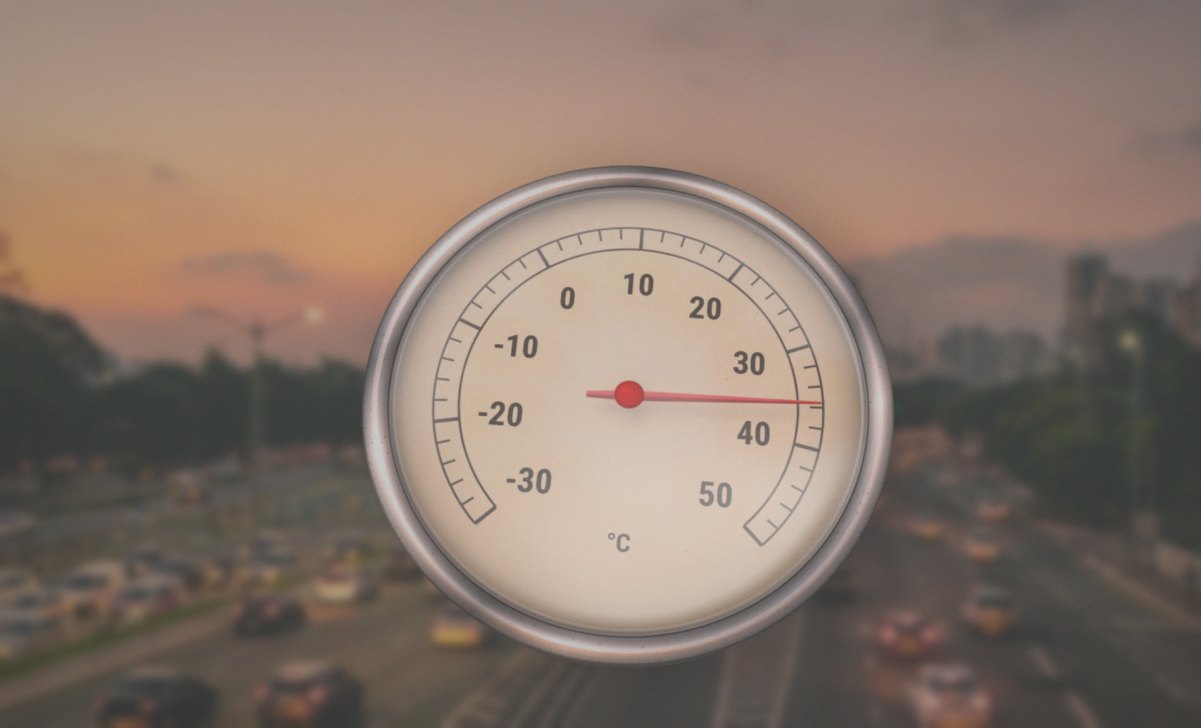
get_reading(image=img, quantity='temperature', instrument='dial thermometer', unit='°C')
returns 36 °C
